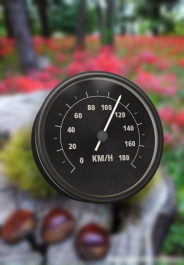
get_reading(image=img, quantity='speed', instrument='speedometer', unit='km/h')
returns 110 km/h
